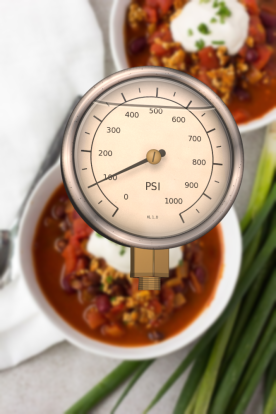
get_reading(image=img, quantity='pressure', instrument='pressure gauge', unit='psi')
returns 100 psi
